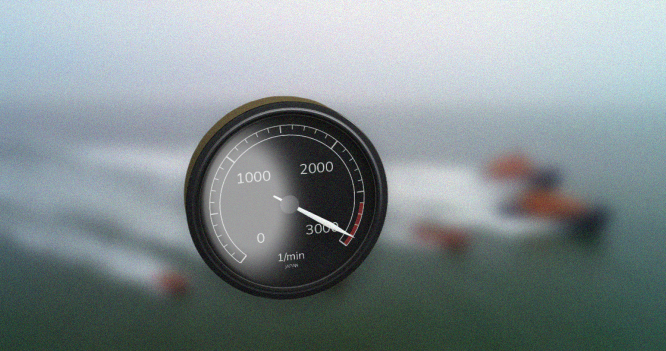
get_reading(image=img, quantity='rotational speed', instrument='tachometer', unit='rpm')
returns 2900 rpm
